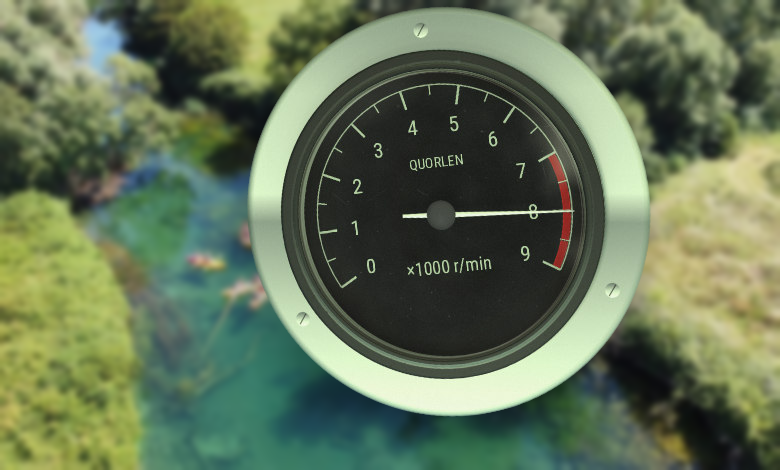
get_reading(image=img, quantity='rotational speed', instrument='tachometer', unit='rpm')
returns 8000 rpm
